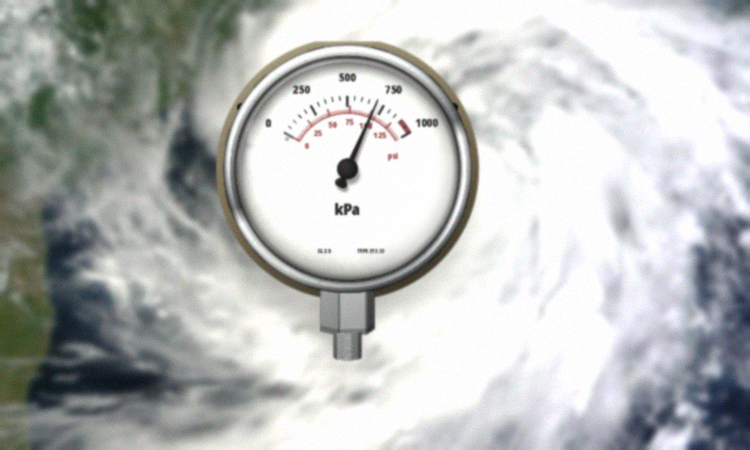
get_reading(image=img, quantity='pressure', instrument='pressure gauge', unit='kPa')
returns 700 kPa
